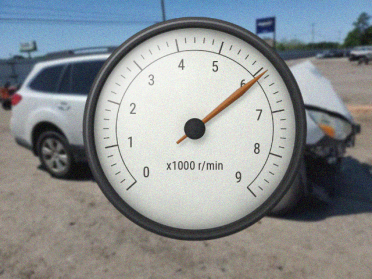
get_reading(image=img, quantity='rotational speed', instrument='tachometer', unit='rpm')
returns 6100 rpm
